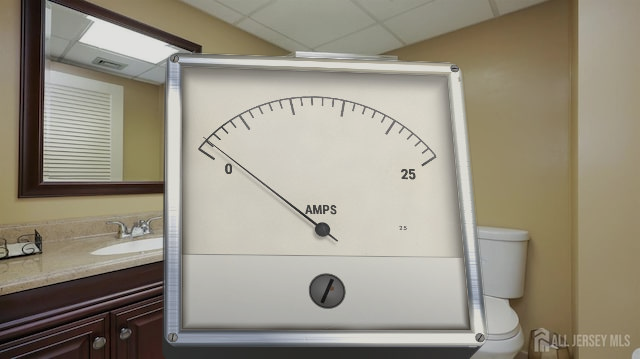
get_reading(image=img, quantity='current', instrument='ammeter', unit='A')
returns 1 A
